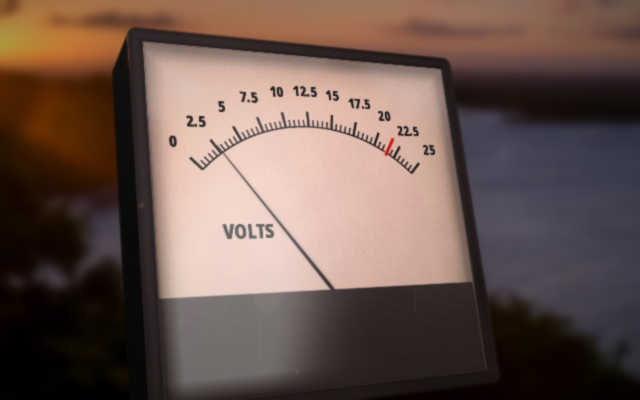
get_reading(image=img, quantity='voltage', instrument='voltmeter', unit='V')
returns 2.5 V
